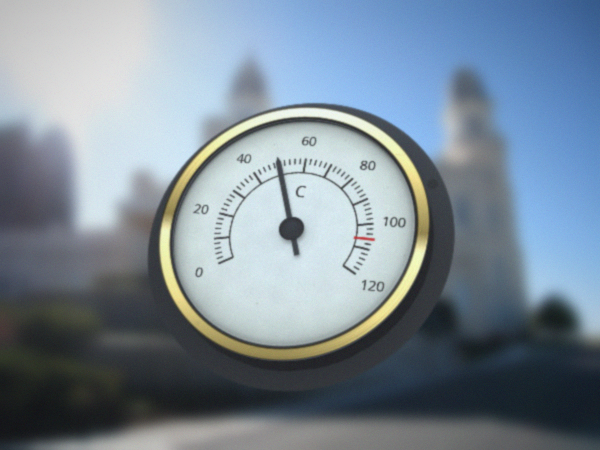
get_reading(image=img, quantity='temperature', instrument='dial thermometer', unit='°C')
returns 50 °C
